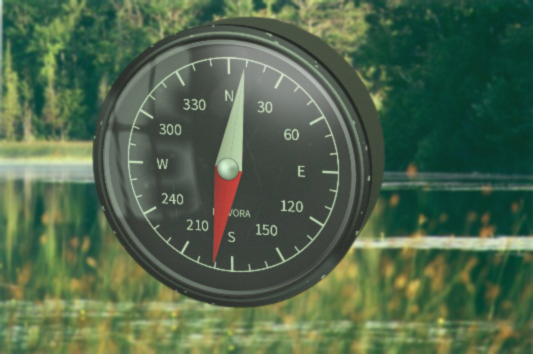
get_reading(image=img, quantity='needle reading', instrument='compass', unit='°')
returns 190 °
